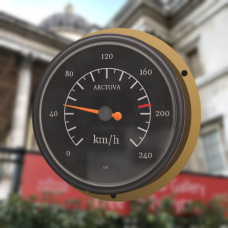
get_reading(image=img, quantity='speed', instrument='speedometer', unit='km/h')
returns 50 km/h
